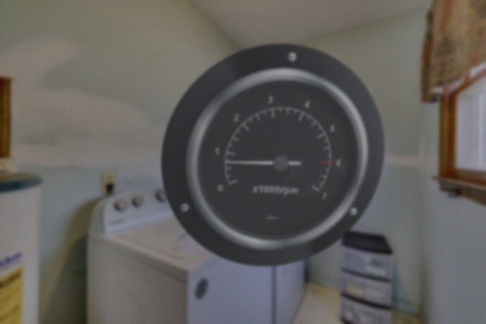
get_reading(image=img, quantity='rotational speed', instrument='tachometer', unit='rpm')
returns 750 rpm
